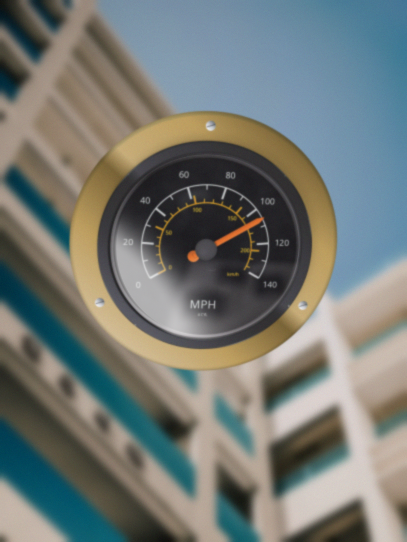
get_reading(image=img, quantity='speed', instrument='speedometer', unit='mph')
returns 105 mph
